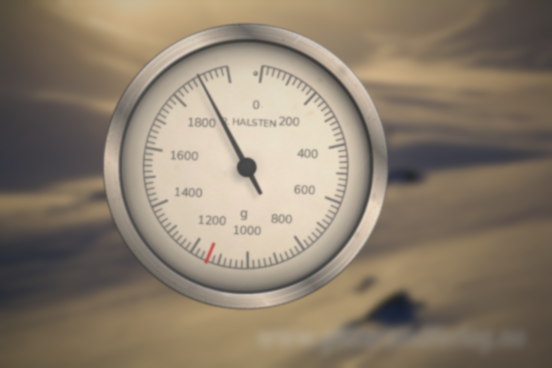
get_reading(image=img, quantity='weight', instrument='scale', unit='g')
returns 1900 g
